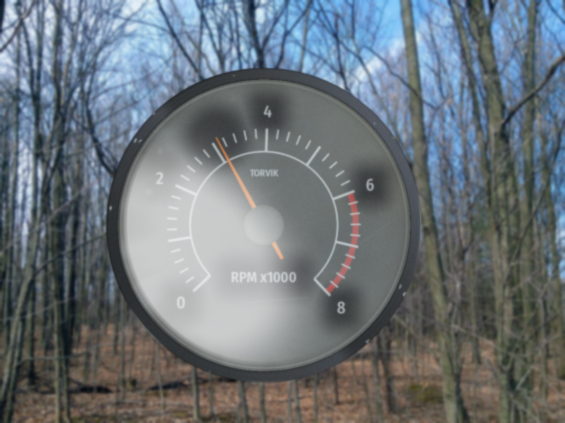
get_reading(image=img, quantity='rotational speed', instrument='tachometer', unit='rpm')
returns 3100 rpm
